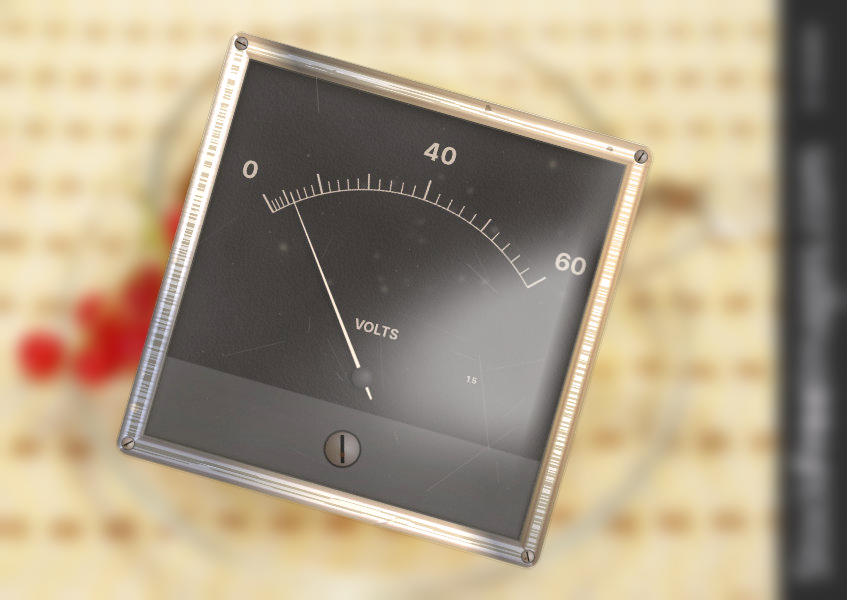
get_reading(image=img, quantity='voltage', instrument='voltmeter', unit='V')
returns 12 V
